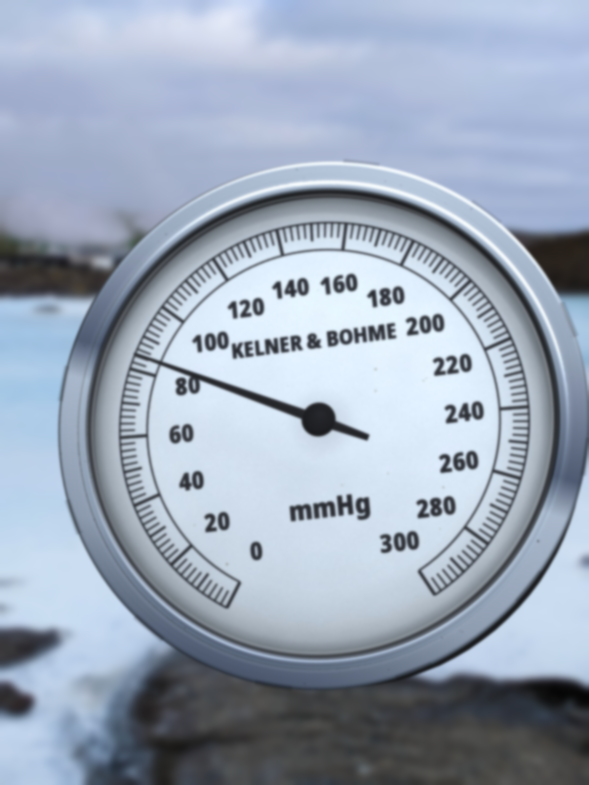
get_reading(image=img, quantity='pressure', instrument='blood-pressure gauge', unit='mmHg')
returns 84 mmHg
